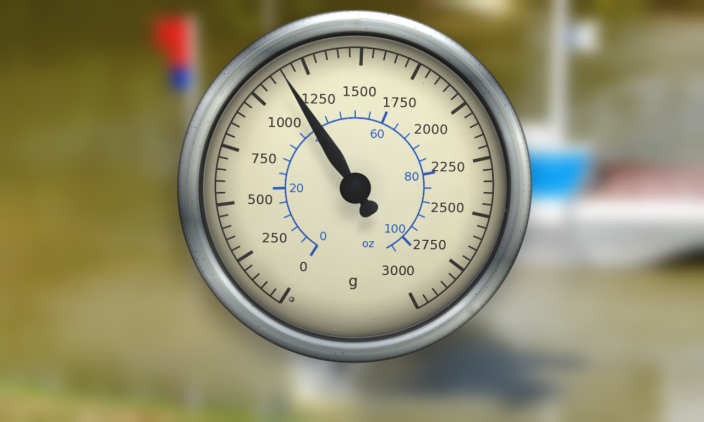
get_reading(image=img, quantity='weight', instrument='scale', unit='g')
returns 1150 g
